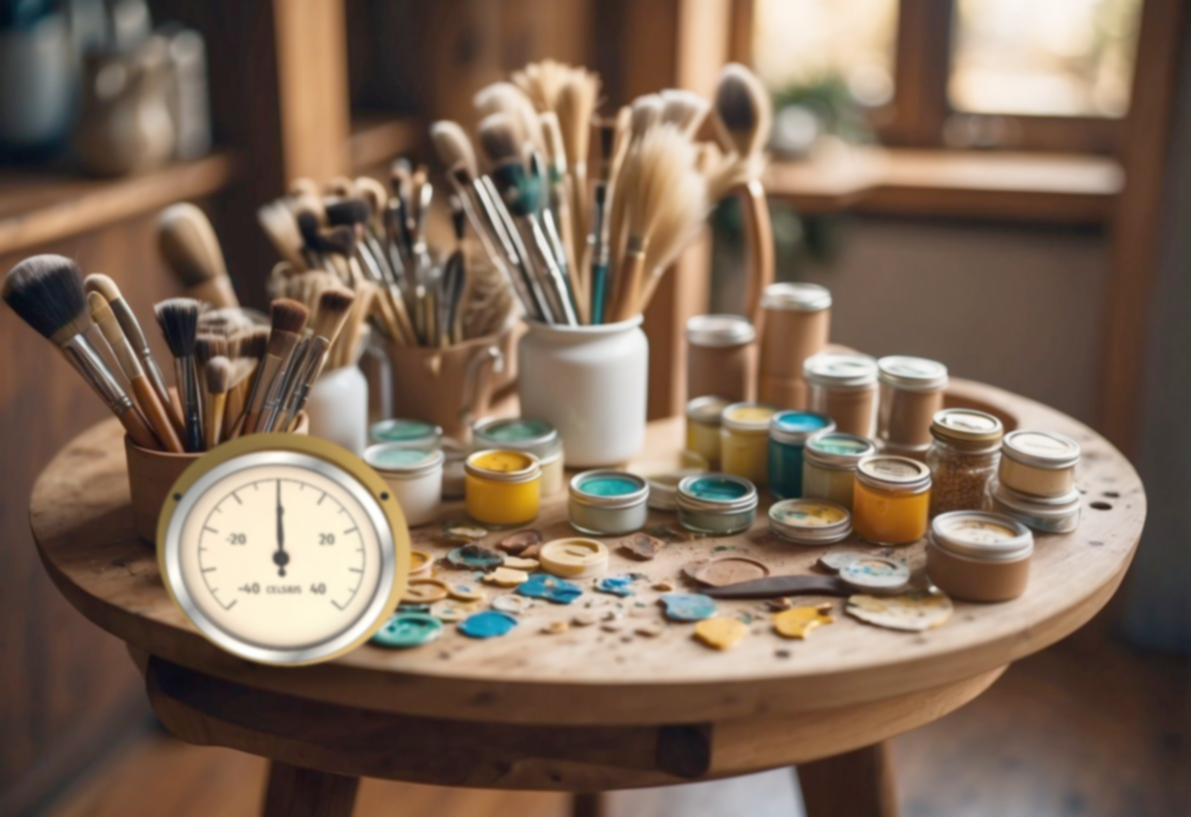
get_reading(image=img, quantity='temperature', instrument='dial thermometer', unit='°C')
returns 0 °C
